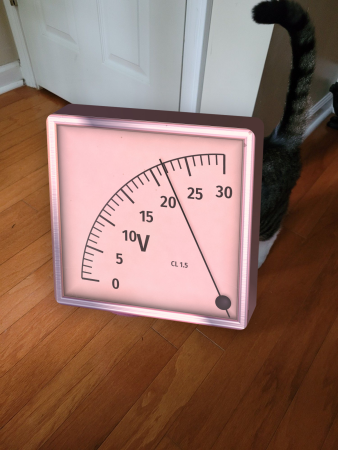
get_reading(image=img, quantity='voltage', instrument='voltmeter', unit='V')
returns 22 V
